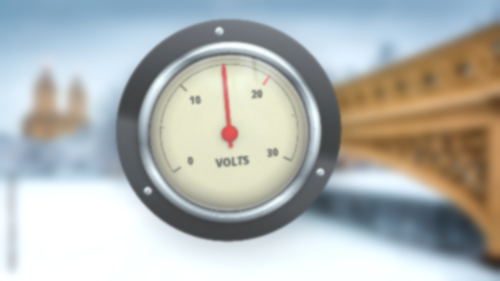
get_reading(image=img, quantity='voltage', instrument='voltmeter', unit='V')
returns 15 V
